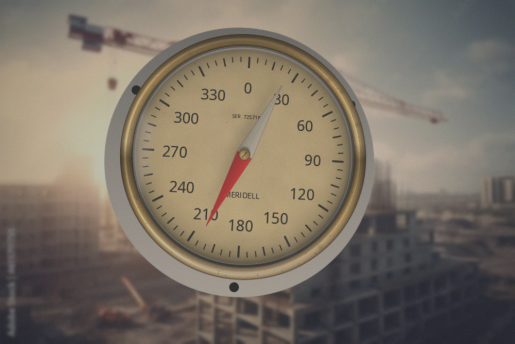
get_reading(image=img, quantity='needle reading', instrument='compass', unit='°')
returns 205 °
